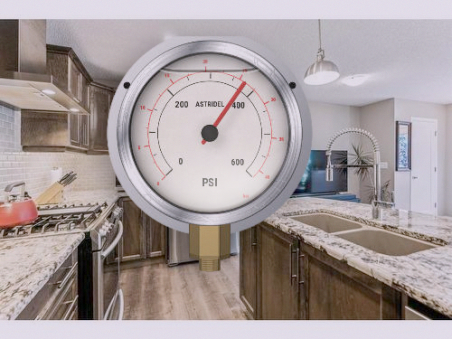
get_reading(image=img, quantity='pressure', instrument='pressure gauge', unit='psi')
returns 375 psi
